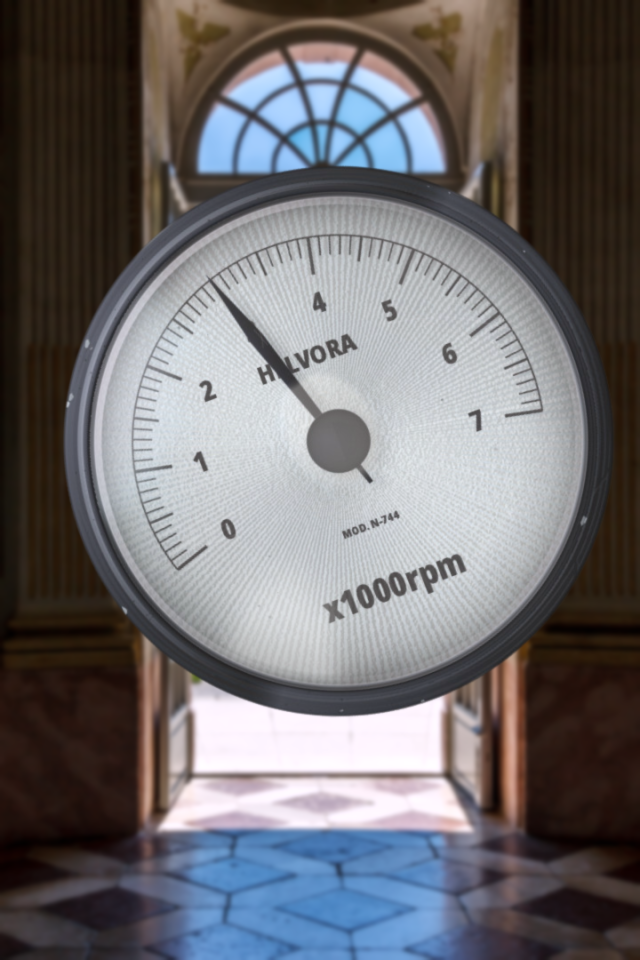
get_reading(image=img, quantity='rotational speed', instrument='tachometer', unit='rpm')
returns 3000 rpm
